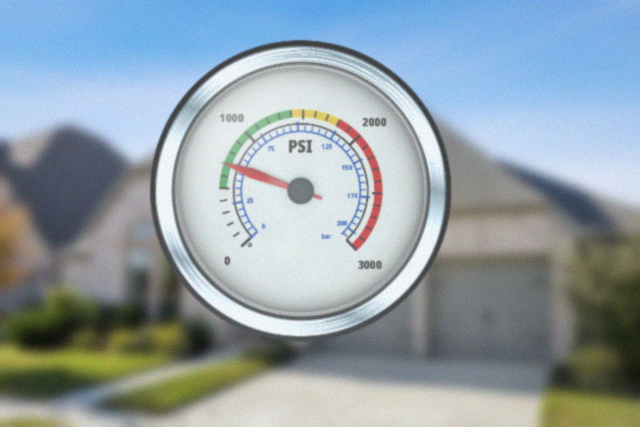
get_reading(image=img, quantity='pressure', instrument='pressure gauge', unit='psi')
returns 700 psi
